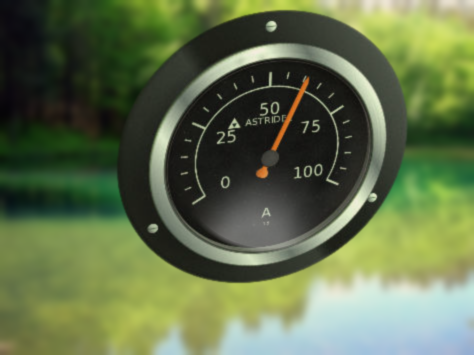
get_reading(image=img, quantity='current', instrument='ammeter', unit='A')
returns 60 A
